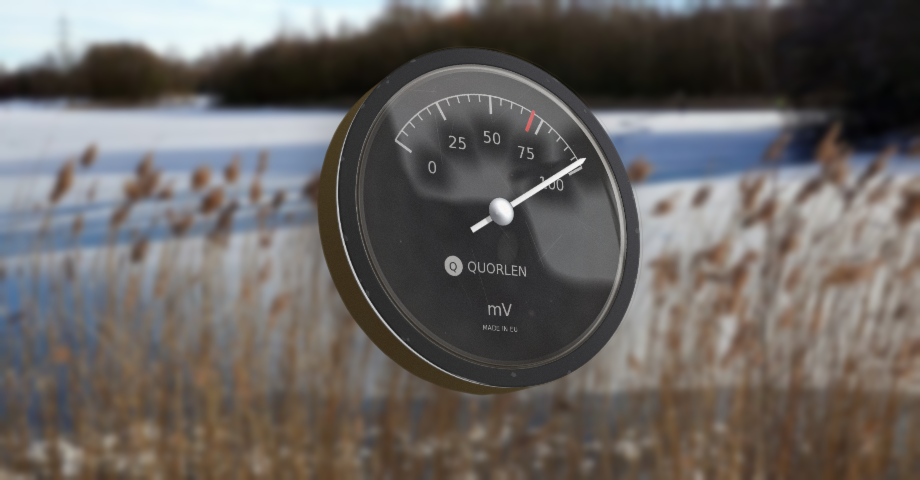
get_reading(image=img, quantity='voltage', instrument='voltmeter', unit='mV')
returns 97.5 mV
